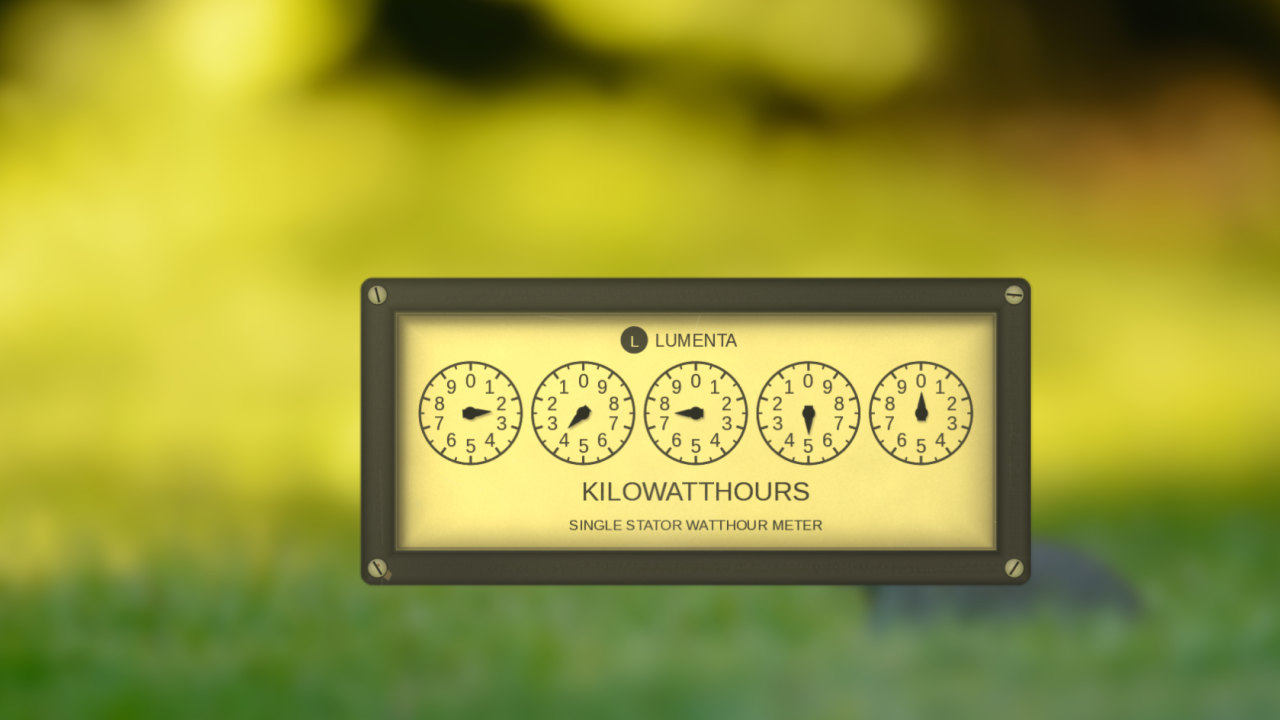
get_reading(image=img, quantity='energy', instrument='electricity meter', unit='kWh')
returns 23750 kWh
